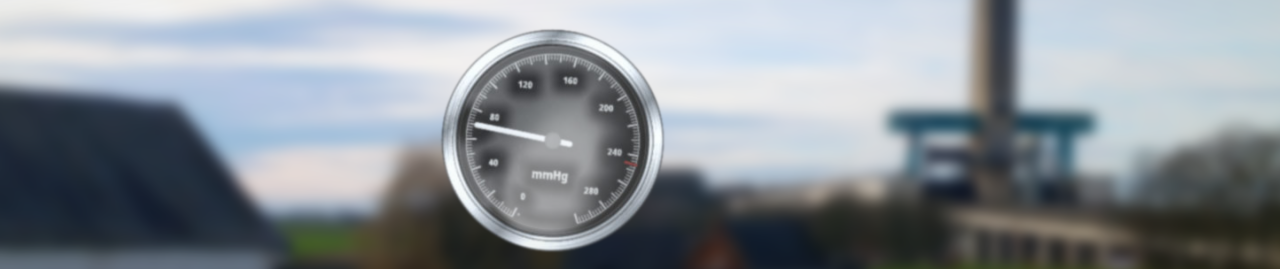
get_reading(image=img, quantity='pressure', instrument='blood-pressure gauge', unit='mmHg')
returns 70 mmHg
